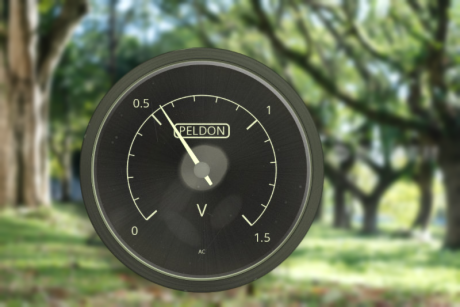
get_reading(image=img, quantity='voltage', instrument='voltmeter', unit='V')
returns 0.55 V
